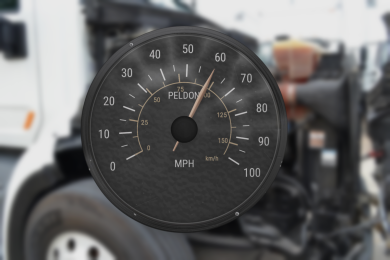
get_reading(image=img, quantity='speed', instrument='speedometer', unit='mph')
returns 60 mph
